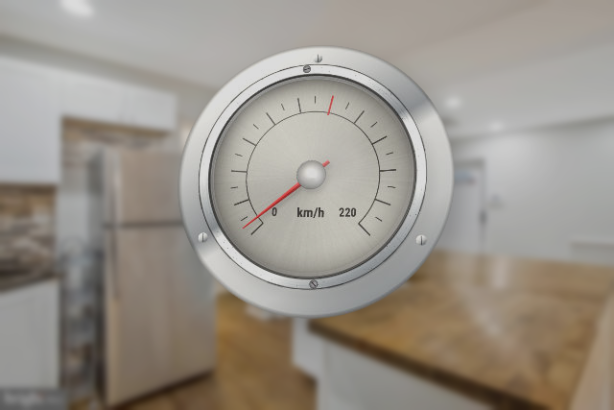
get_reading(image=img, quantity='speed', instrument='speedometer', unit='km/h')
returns 5 km/h
